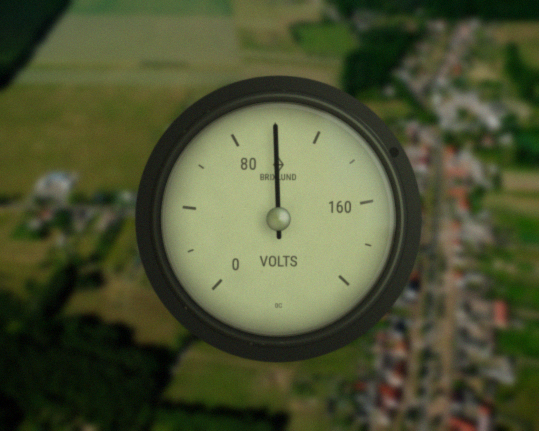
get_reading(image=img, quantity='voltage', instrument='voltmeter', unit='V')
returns 100 V
